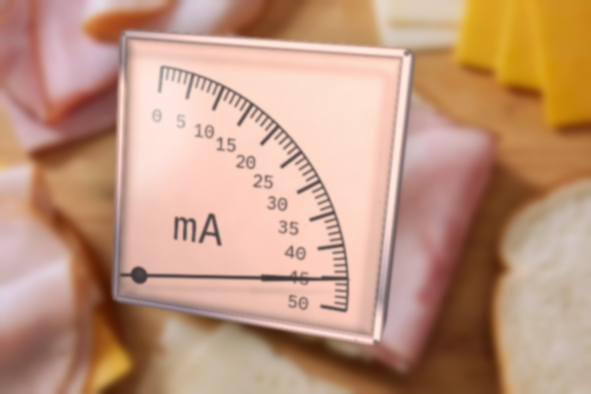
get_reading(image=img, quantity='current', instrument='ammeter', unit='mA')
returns 45 mA
